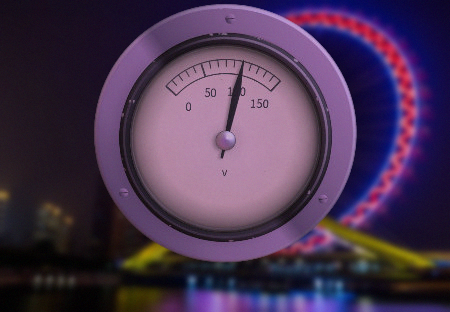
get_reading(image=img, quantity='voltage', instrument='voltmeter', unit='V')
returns 100 V
